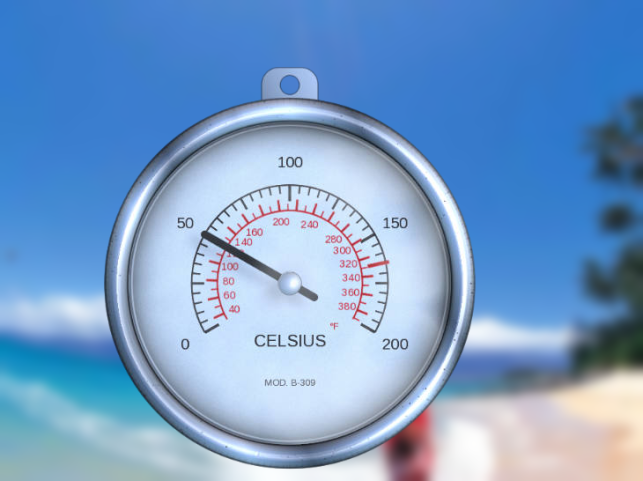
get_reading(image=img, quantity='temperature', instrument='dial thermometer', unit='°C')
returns 50 °C
